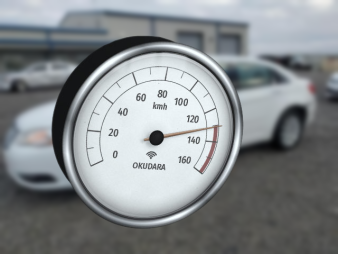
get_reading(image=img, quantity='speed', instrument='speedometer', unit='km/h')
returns 130 km/h
